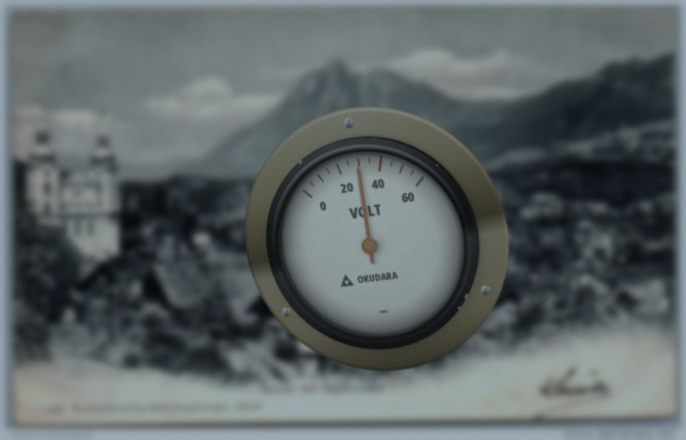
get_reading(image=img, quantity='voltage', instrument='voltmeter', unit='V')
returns 30 V
